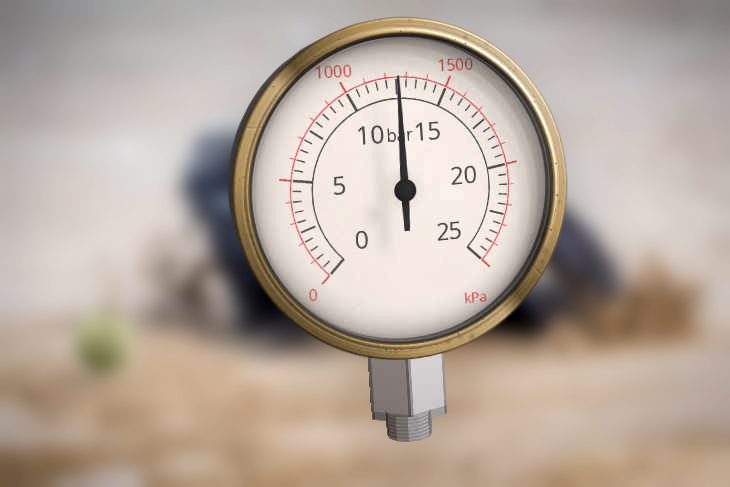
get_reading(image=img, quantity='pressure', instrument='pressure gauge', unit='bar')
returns 12.5 bar
